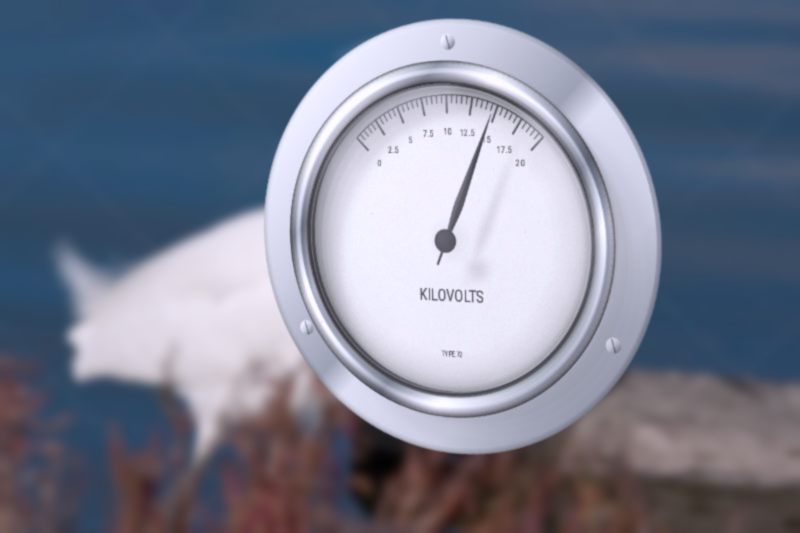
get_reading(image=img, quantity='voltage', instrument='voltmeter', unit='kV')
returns 15 kV
